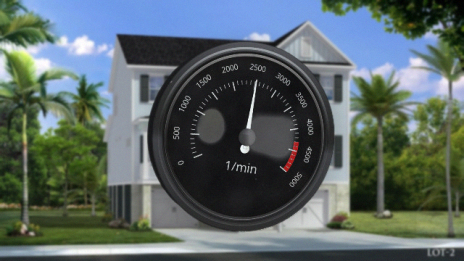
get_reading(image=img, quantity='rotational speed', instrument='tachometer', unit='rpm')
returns 2500 rpm
